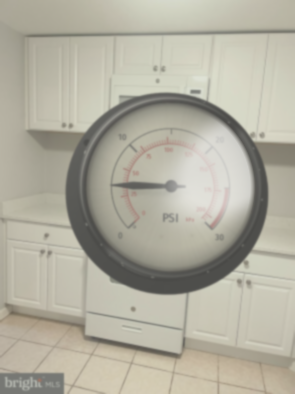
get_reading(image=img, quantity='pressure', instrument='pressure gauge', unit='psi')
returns 5 psi
